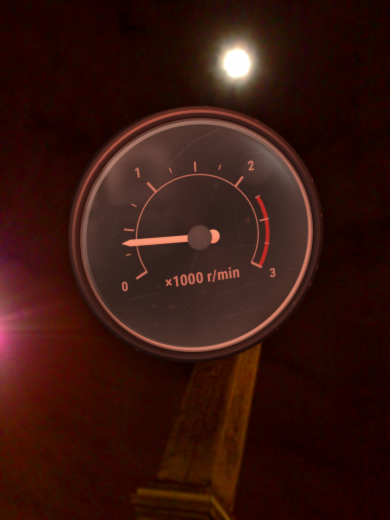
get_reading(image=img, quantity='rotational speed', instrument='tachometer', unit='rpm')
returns 375 rpm
